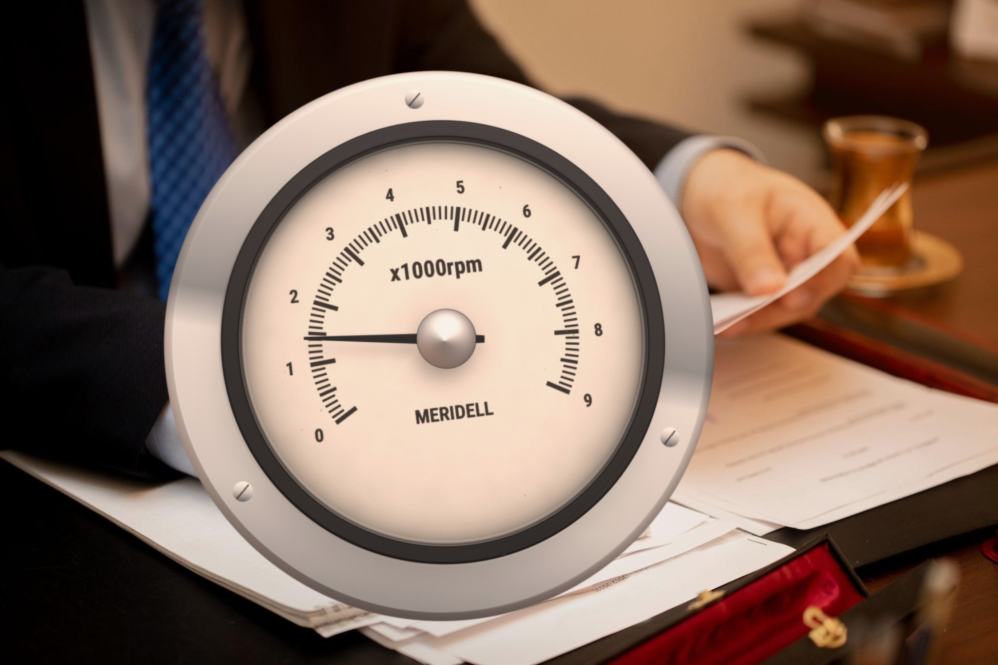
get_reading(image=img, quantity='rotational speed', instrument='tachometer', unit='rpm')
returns 1400 rpm
